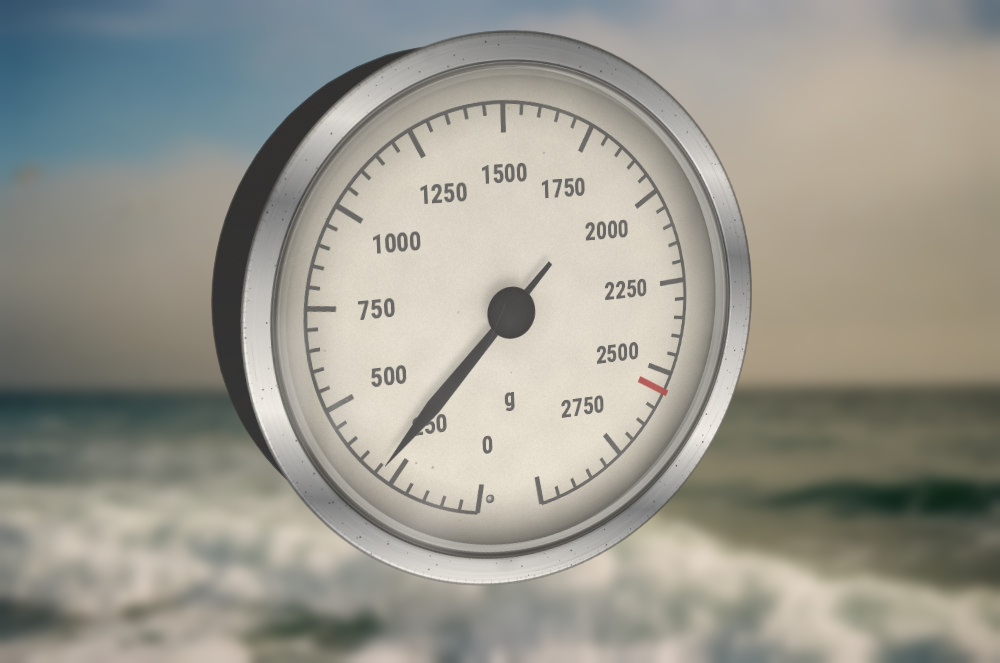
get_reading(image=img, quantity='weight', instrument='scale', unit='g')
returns 300 g
